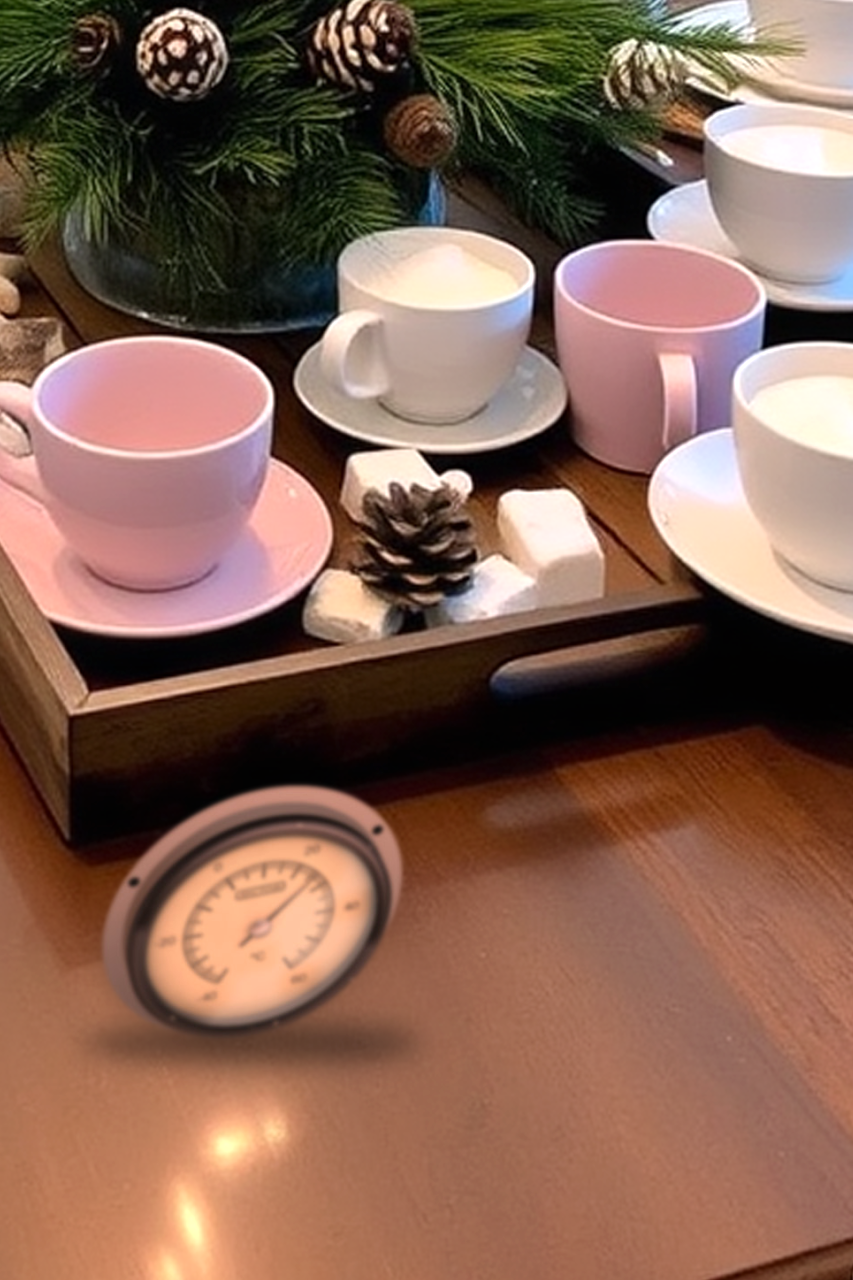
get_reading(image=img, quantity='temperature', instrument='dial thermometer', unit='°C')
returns 25 °C
